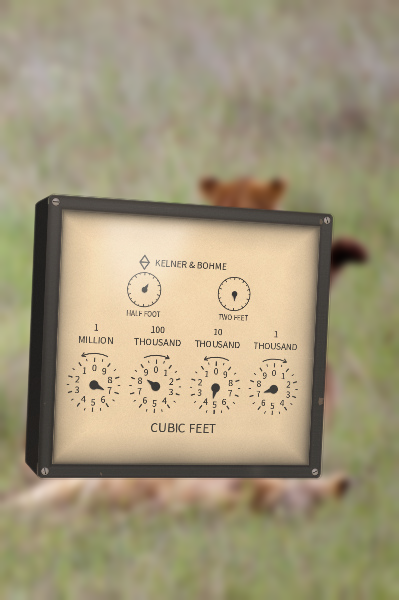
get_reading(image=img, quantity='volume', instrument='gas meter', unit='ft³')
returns 684700 ft³
